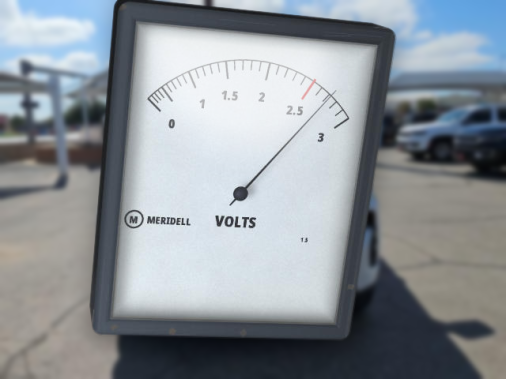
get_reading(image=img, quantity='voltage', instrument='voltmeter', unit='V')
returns 2.7 V
